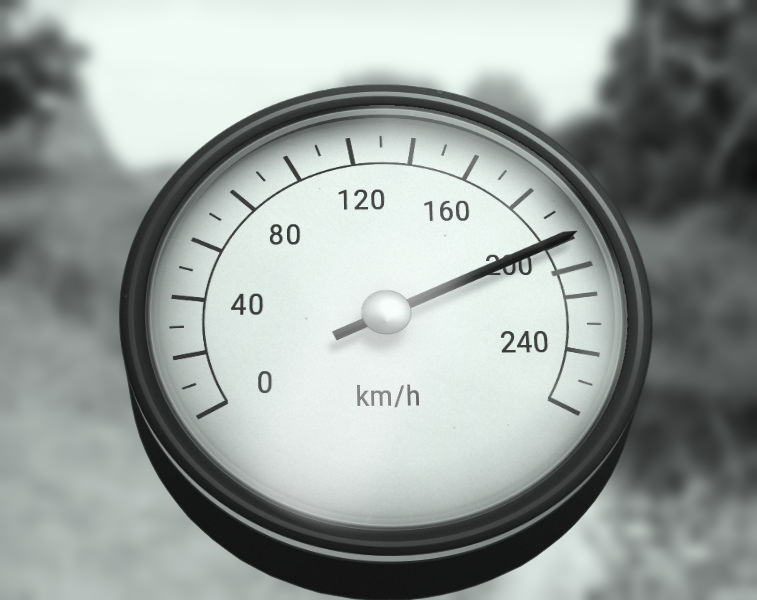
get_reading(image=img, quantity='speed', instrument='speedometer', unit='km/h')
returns 200 km/h
